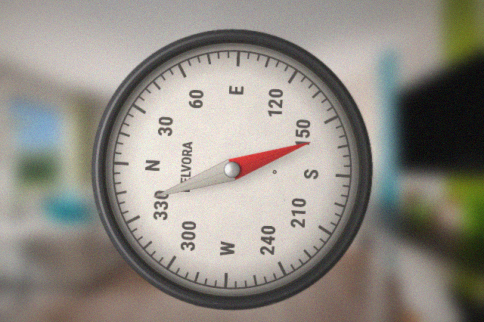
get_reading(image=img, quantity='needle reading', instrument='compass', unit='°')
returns 157.5 °
